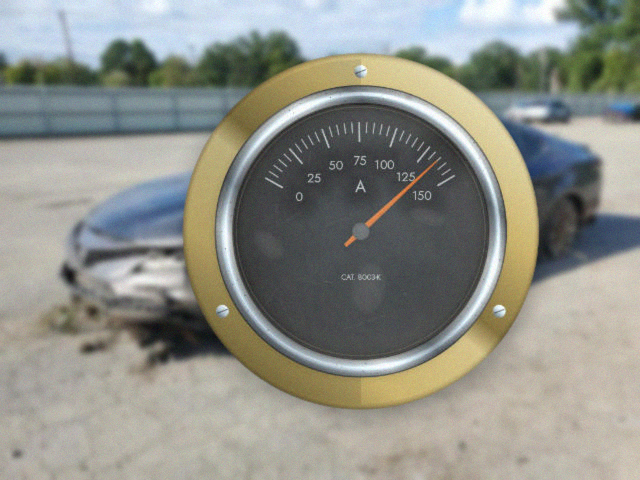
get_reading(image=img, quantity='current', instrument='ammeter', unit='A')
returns 135 A
